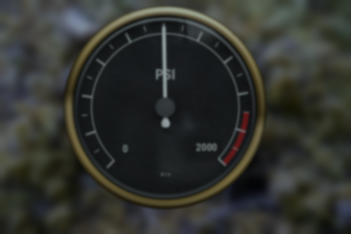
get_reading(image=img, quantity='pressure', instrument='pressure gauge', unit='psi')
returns 1000 psi
